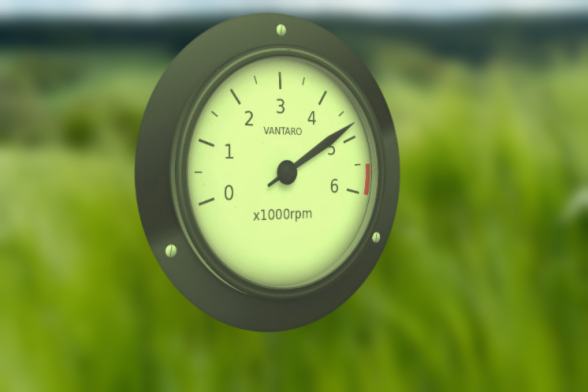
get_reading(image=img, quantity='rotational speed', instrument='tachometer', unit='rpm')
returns 4750 rpm
